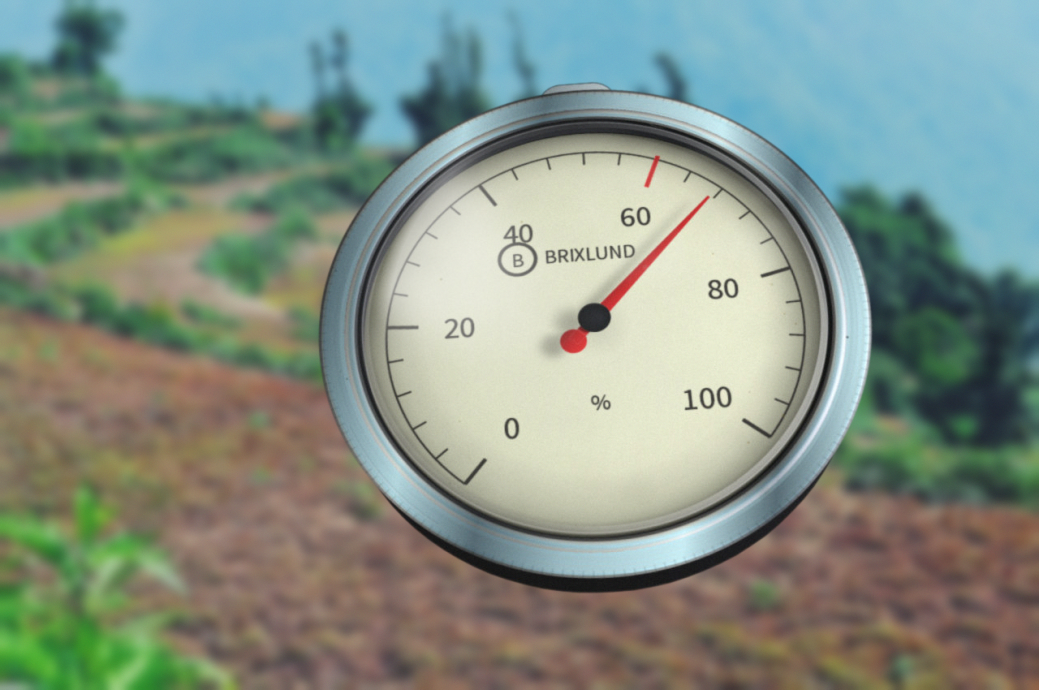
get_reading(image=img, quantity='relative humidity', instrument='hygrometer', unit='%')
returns 68 %
